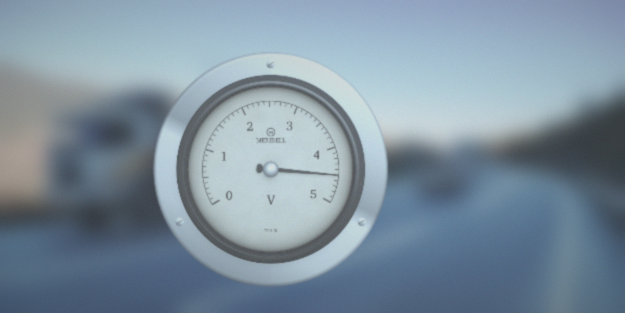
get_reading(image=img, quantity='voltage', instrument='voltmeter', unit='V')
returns 4.5 V
